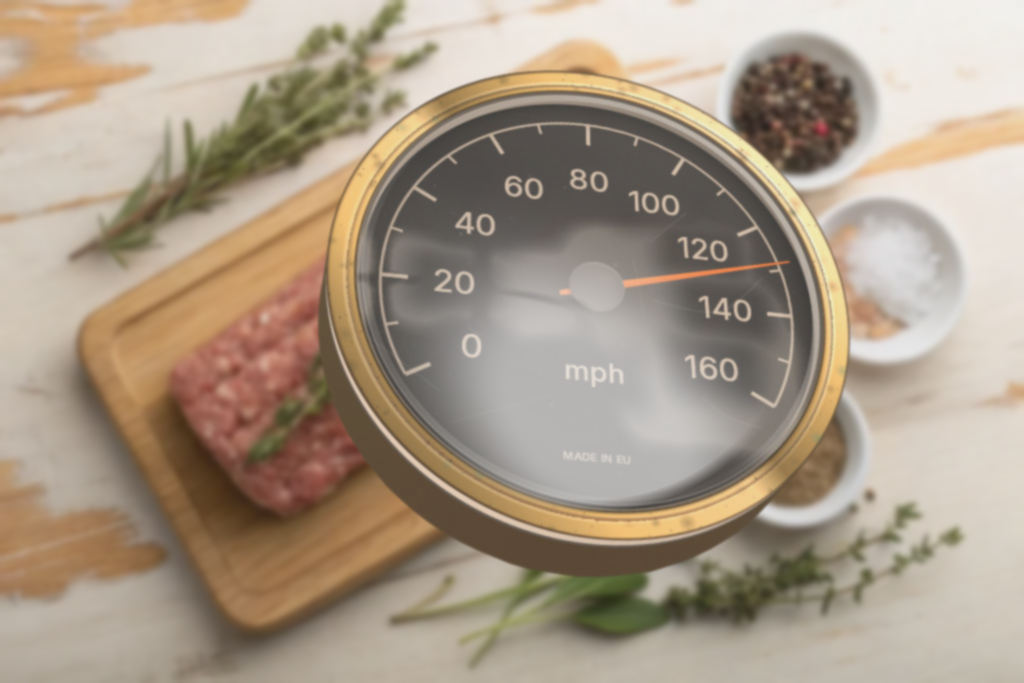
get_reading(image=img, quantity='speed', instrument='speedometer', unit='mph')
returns 130 mph
